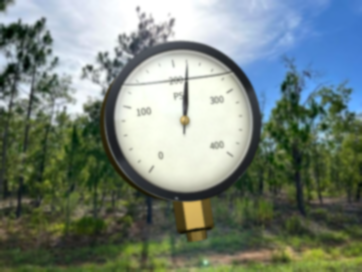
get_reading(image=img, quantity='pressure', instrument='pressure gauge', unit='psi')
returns 220 psi
